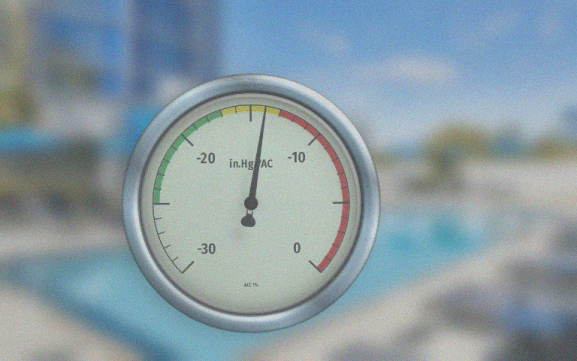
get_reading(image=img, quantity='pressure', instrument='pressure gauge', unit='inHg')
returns -14 inHg
